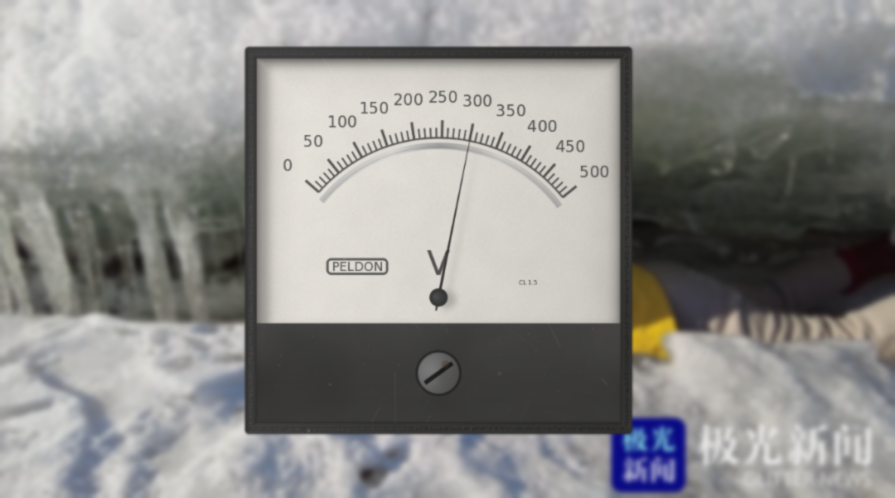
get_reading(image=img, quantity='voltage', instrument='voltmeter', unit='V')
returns 300 V
